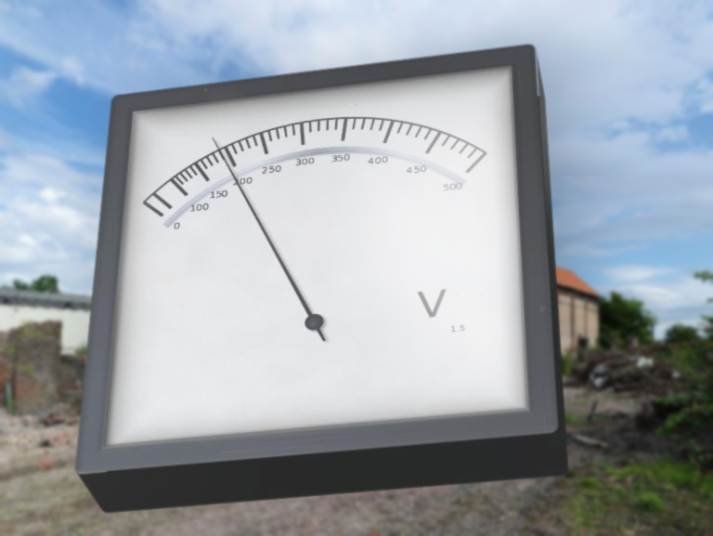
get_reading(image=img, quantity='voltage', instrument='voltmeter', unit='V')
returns 190 V
